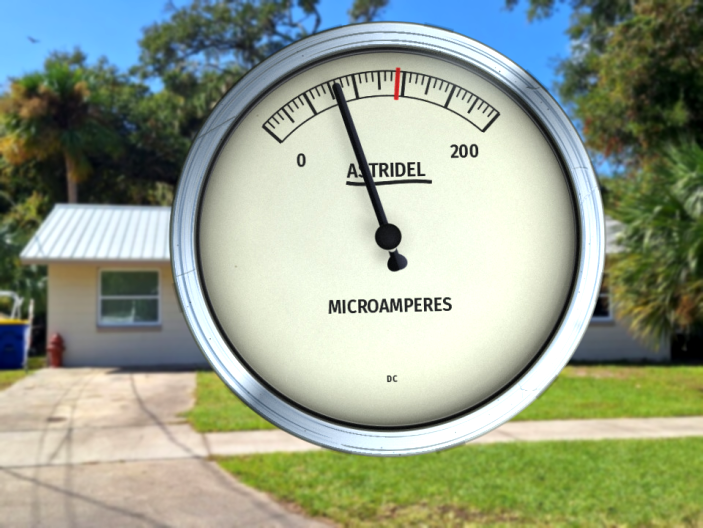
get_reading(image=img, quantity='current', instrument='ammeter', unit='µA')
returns 65 µA
